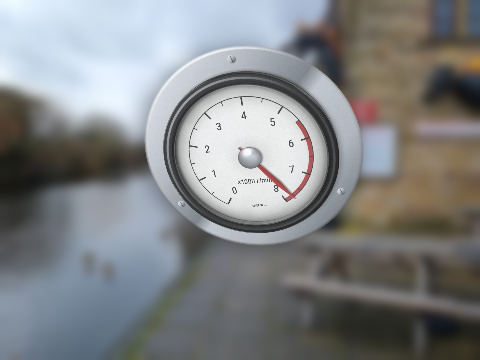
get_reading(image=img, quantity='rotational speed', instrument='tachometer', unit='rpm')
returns 7750 rpm
